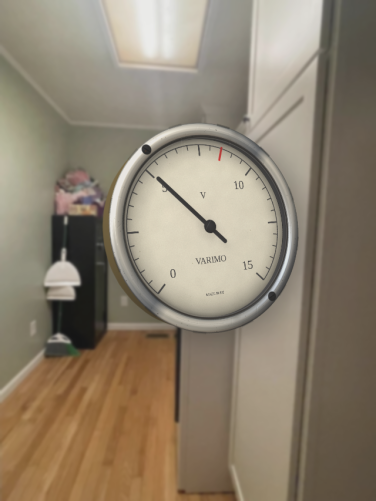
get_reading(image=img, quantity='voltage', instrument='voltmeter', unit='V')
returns 5 V
